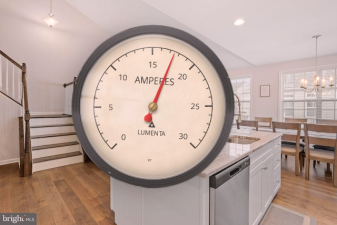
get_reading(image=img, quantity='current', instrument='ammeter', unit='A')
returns 17.5 A
